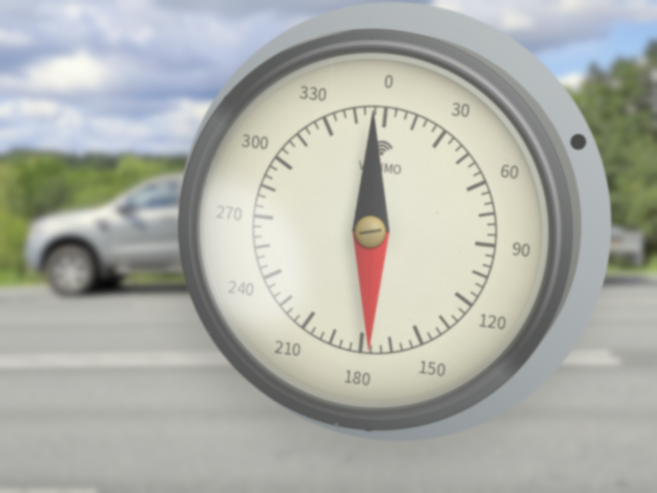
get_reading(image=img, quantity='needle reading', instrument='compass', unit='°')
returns 175 °
